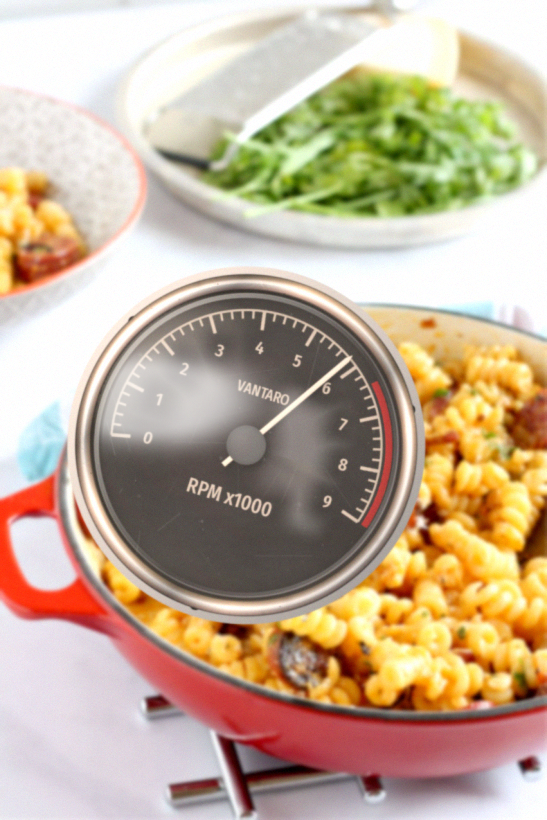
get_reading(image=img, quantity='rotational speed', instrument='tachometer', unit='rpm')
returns 5800 rpm
